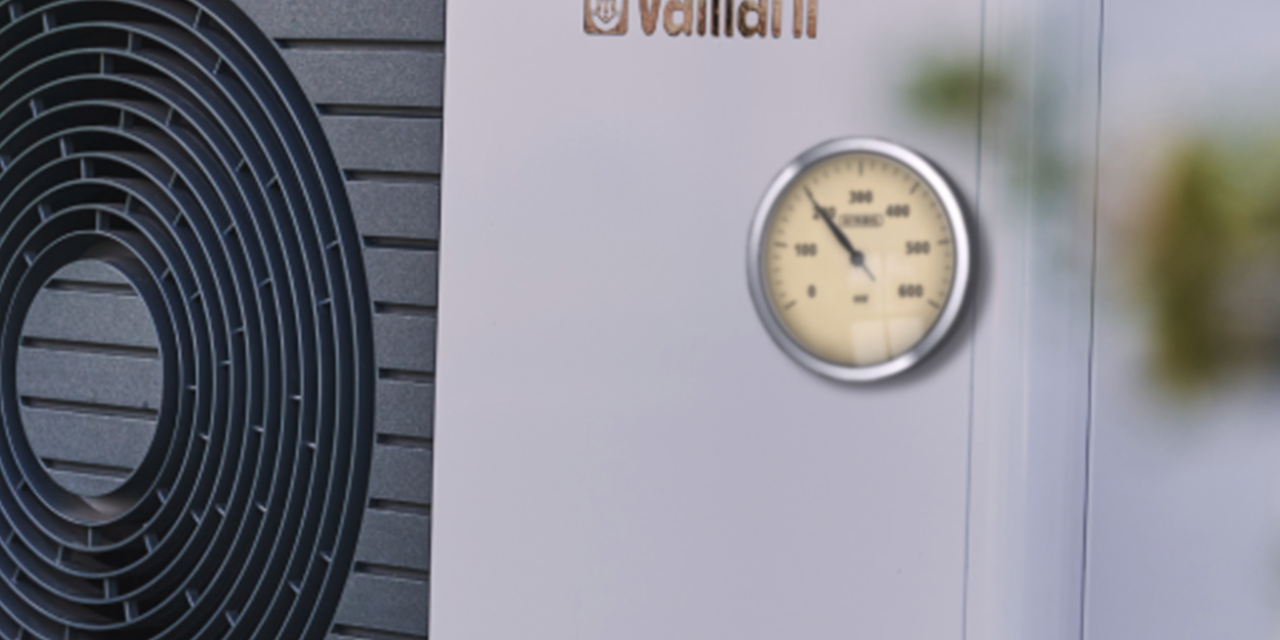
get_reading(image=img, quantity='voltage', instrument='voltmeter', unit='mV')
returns 200 mV
